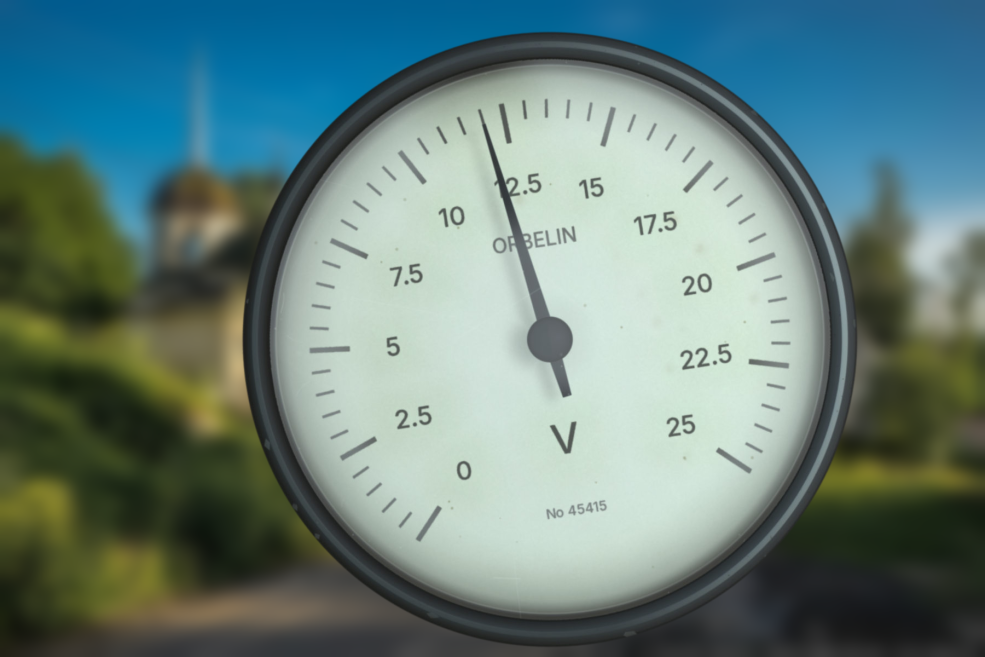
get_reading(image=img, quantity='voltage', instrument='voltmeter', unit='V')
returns 12 V
